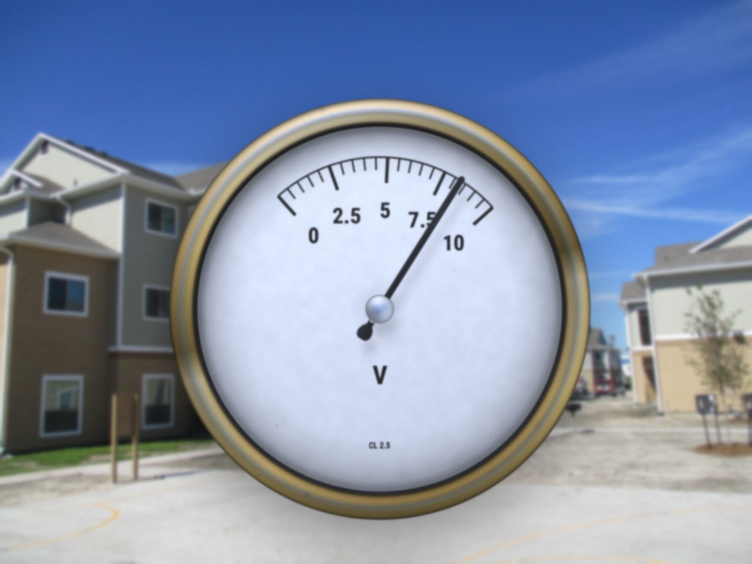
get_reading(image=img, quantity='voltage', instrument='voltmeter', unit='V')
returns 8.25 V
